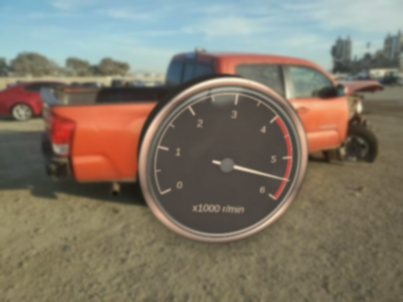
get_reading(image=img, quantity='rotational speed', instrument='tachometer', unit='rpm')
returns 5500 rpm
